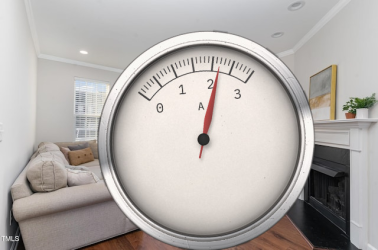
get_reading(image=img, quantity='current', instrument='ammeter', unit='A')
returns 2.2 A
